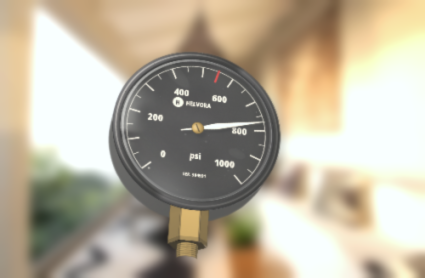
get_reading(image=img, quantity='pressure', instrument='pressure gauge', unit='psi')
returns 775 psi
